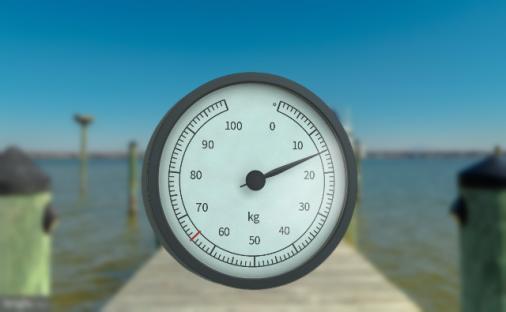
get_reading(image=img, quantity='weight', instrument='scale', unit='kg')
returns 15 kg
